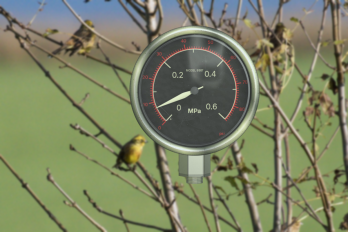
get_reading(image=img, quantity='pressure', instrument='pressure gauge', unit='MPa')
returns 0.05 MPa
